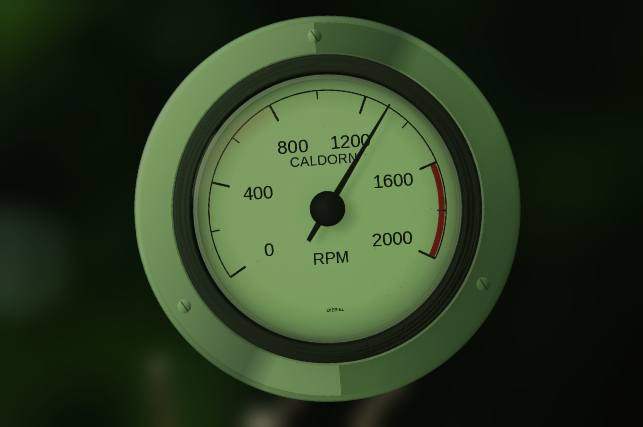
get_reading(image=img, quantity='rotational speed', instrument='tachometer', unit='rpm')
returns 1300 rpm
